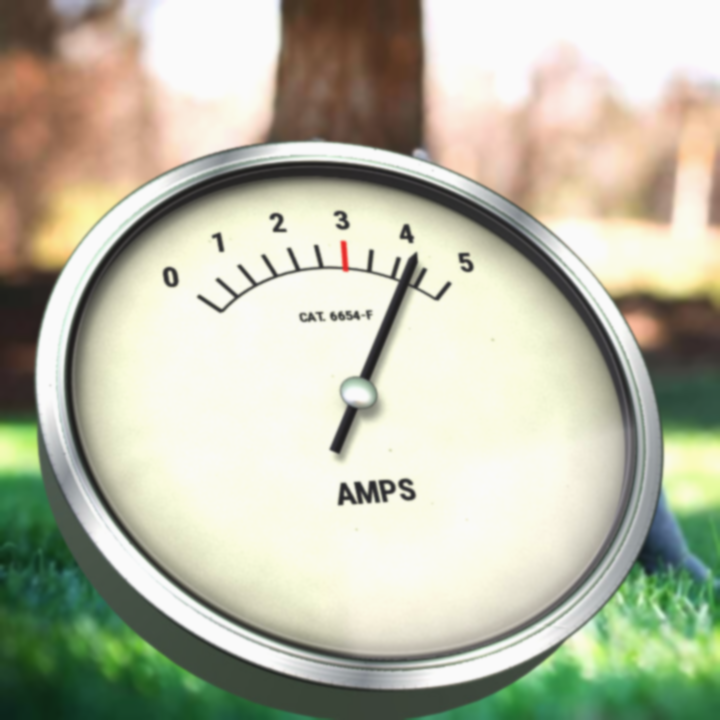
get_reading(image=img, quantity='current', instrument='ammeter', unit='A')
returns 4.25 A
